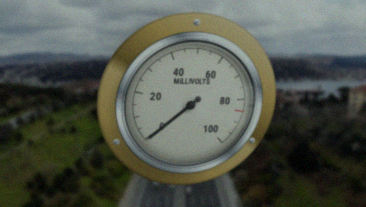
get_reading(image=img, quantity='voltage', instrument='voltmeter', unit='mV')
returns 0 mV
